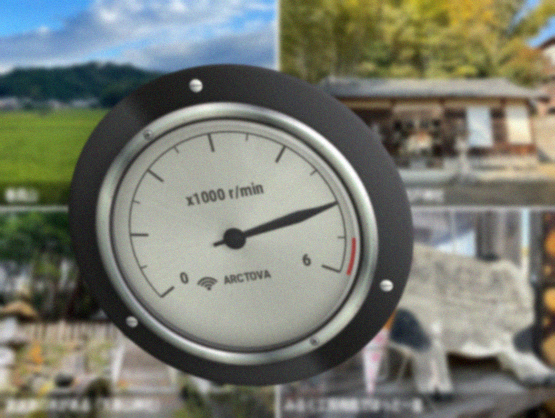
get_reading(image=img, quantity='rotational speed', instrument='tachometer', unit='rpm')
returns 5000 rpm
